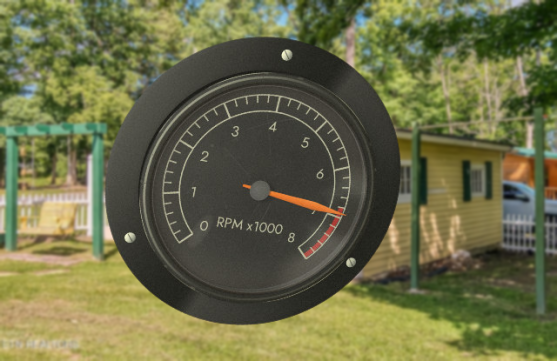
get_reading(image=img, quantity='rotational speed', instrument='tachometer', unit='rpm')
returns 6900 rpm
